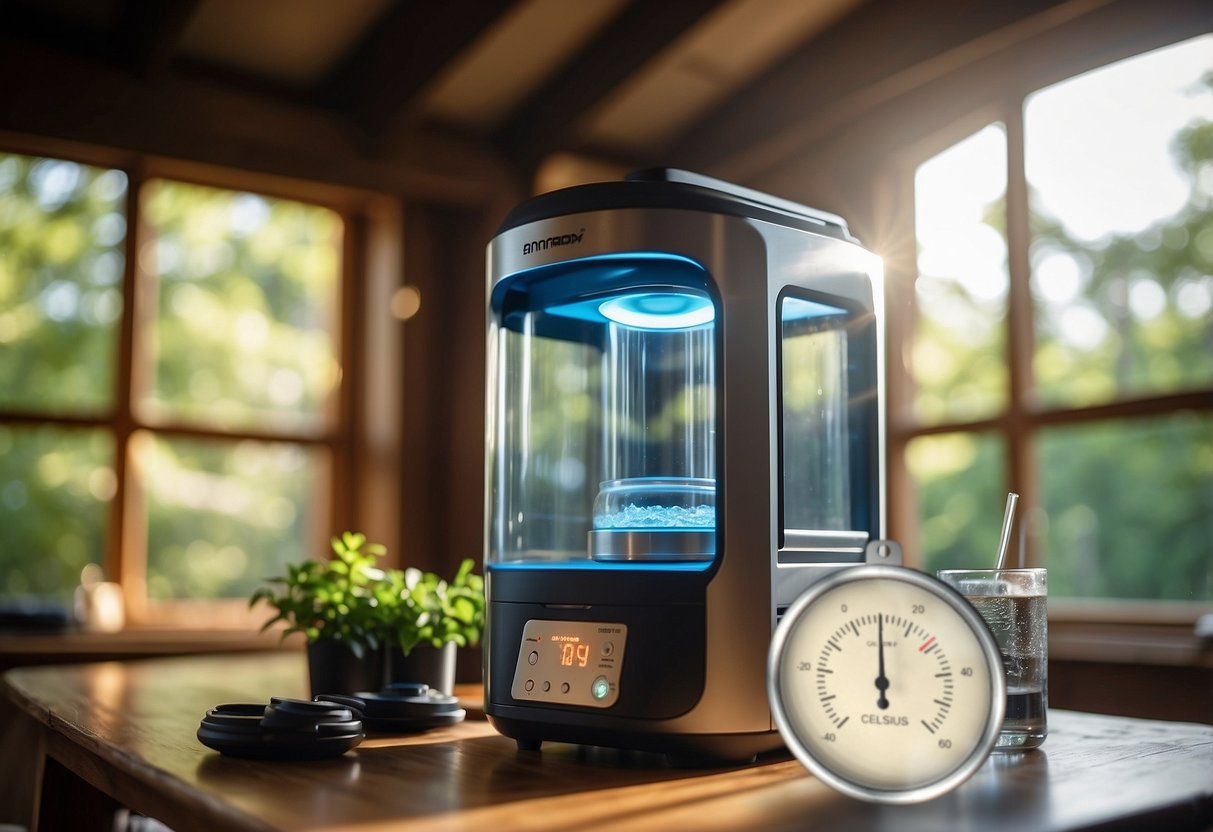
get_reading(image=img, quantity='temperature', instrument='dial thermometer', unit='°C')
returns 10 °C
